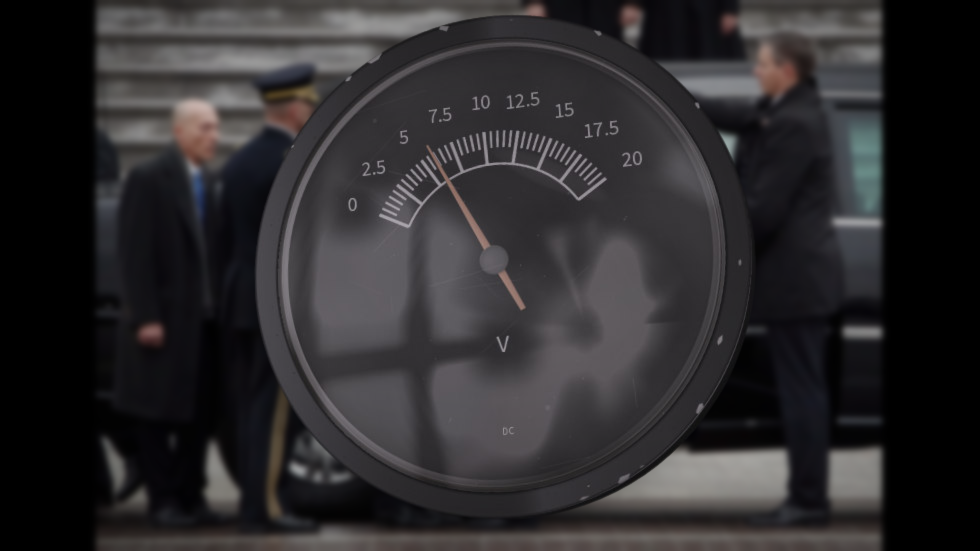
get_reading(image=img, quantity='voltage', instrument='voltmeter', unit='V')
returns 6 V
